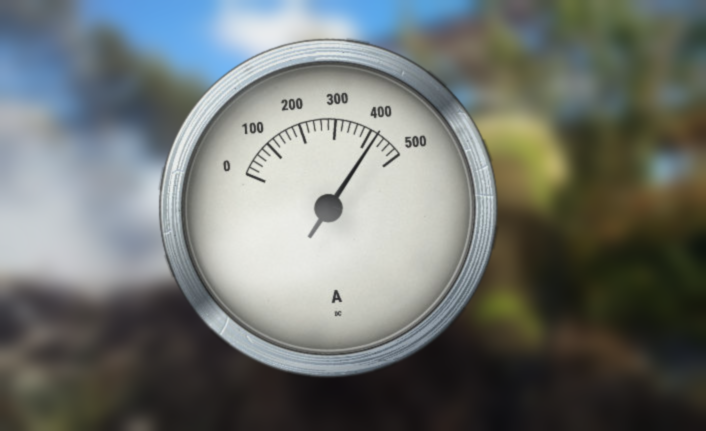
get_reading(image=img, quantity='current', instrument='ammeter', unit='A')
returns 420 A
